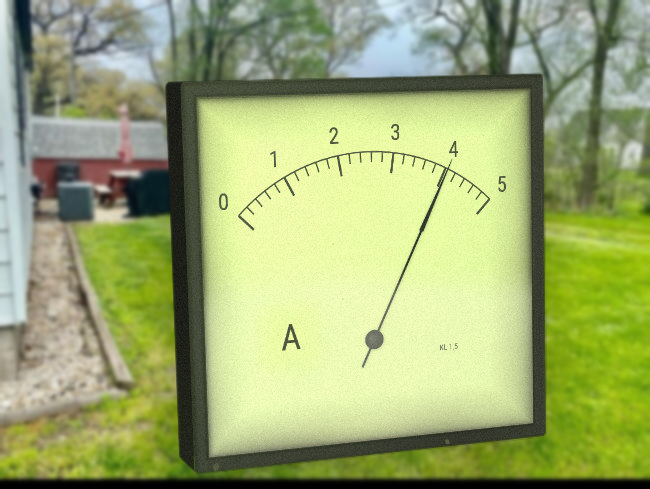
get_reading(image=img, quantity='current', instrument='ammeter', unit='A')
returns 4 A
